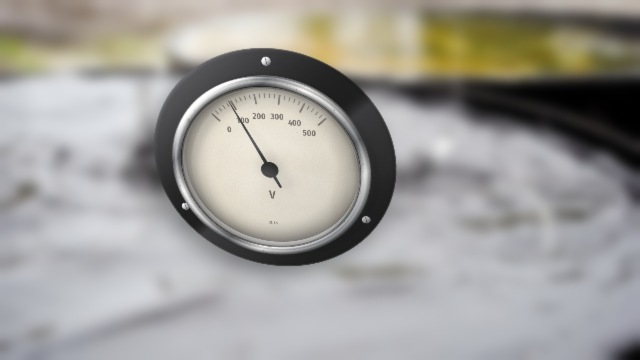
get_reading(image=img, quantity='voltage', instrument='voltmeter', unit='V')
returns 100 V
